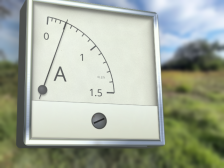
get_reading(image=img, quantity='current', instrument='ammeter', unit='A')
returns 0.5 A
